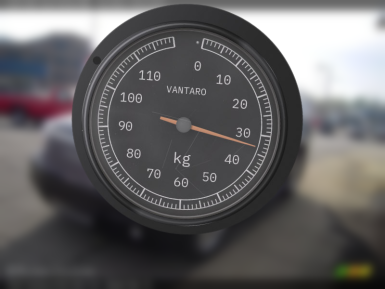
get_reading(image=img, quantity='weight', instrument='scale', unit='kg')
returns 33 kg
